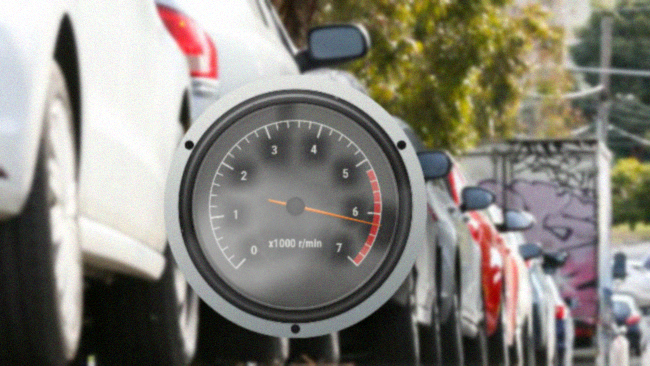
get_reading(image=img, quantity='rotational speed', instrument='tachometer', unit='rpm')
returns 6200 rpm
